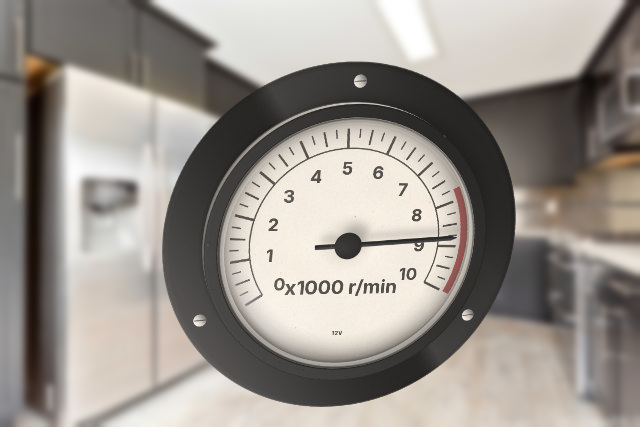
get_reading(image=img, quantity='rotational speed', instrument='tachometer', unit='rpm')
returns 8750 rpm
